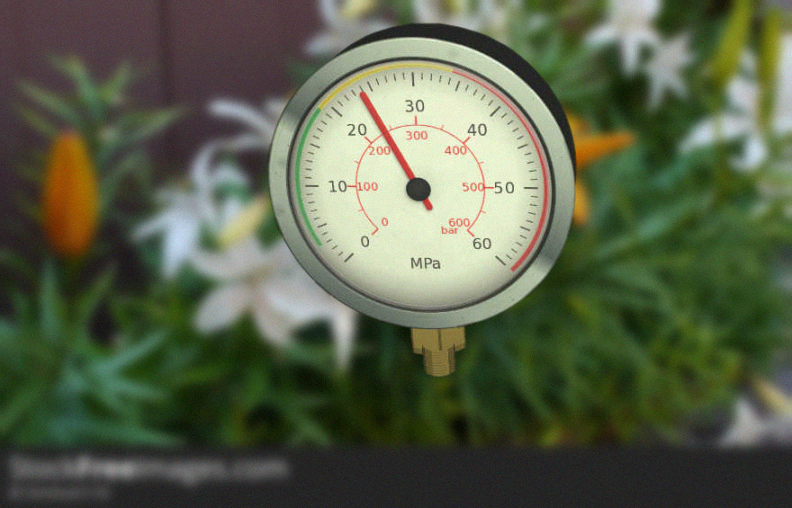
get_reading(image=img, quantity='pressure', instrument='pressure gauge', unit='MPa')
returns 24 MPa
